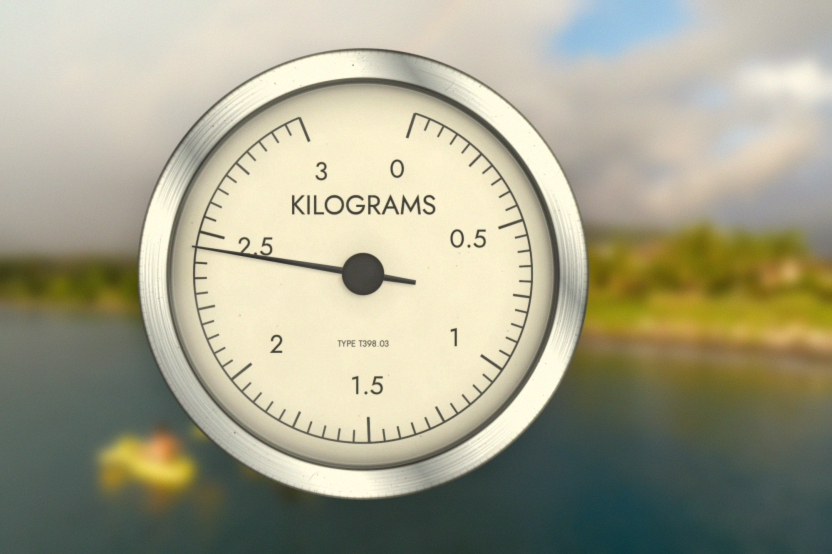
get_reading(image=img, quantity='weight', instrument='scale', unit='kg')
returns 2.45 kg
